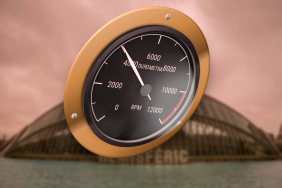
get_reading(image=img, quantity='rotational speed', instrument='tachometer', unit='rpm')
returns 4000 rpm
